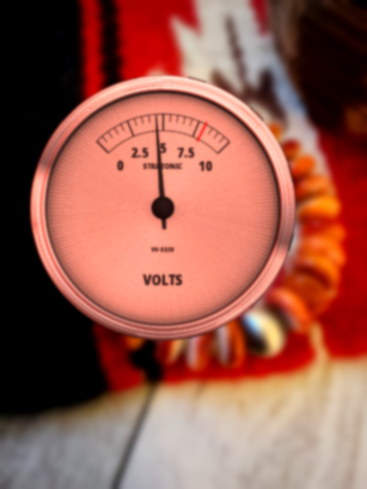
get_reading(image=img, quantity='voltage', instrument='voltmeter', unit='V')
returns 4.5 V
